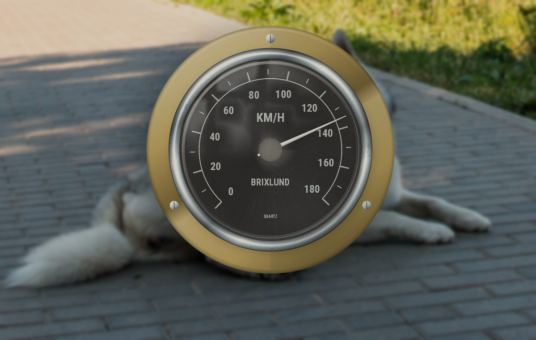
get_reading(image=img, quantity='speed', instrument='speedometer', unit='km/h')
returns 135 km/h
